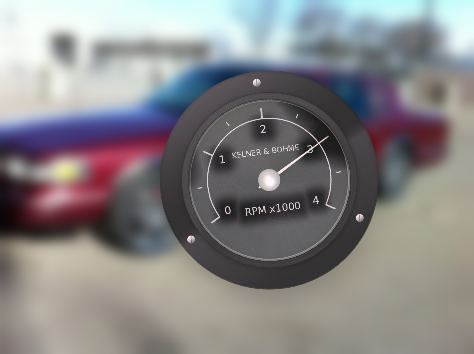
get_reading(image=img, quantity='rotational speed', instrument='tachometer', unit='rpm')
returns 3000 rpm
